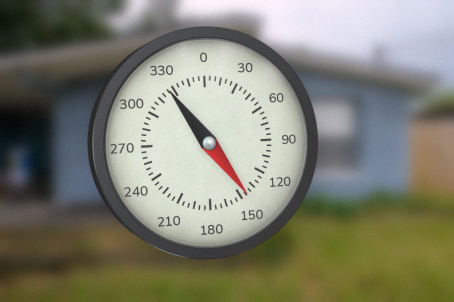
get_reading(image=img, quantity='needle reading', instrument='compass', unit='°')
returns 145 °
